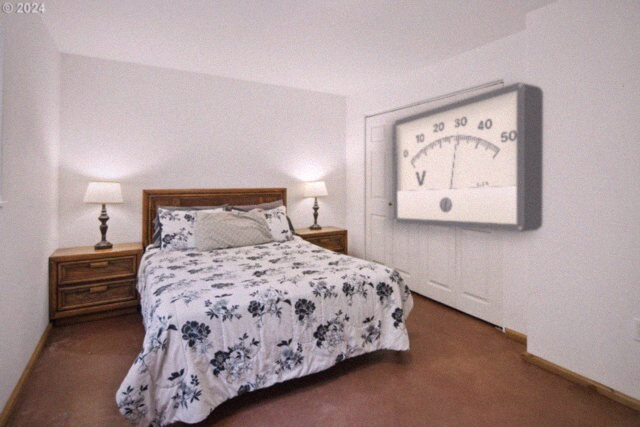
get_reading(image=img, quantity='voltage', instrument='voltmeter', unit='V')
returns 30 V
